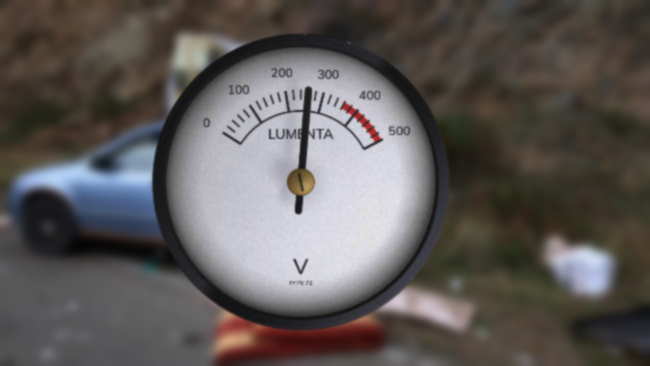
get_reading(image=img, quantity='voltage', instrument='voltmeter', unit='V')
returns 260 V
